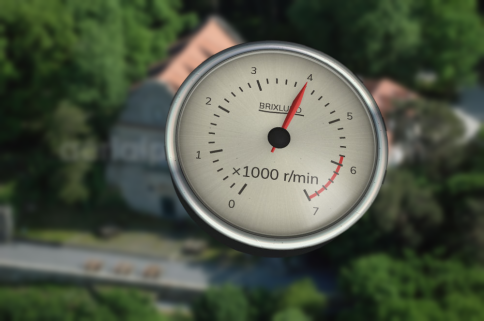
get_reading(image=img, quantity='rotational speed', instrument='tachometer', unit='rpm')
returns 4000 rpm
